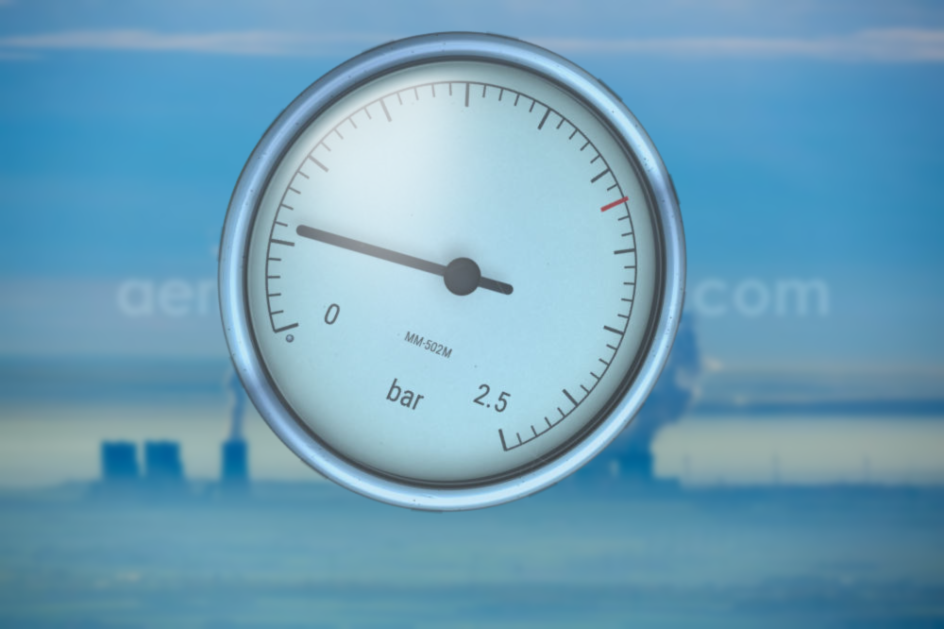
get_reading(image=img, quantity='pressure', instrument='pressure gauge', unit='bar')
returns 0.3 bar
